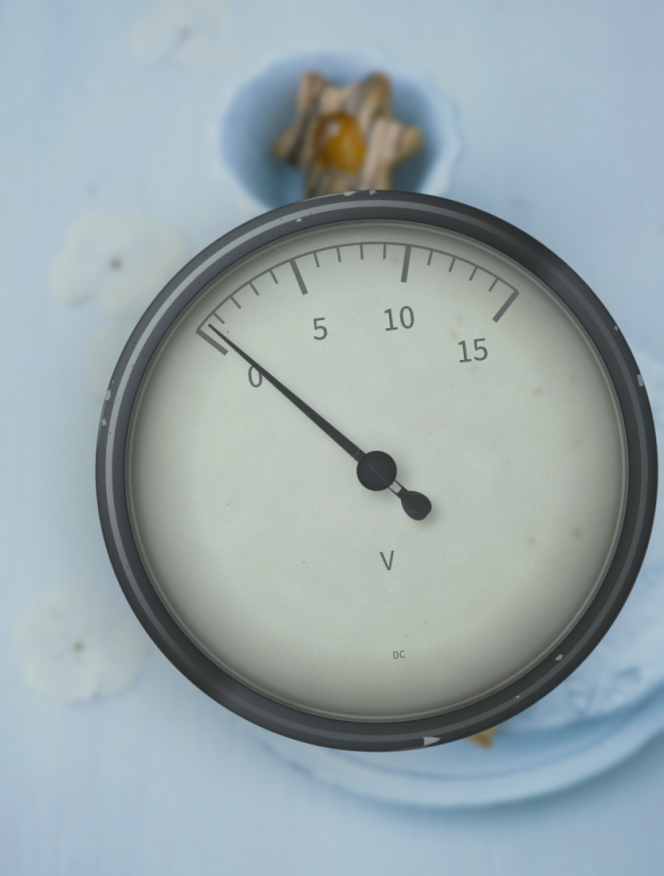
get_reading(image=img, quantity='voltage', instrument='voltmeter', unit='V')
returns 0.5 V
